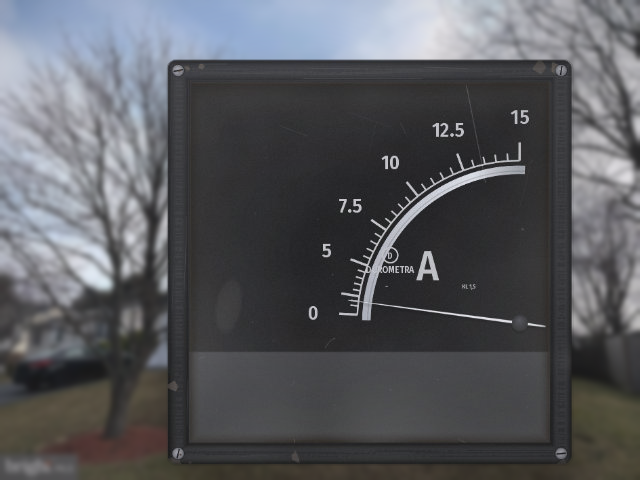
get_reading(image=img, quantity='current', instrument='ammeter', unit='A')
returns 2 A
